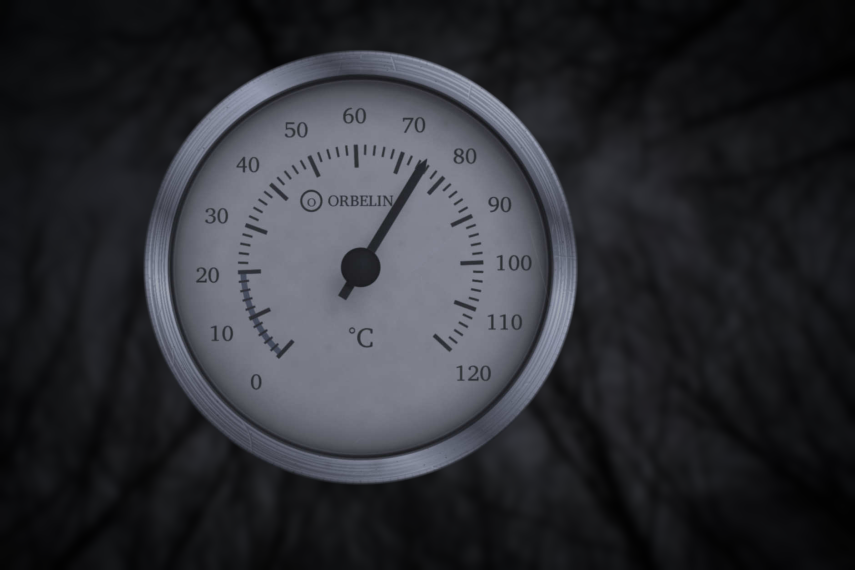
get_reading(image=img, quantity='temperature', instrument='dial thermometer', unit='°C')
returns 75 °C
